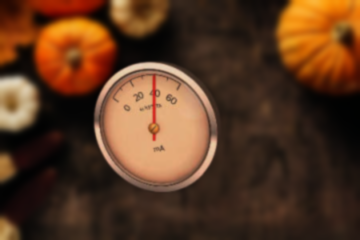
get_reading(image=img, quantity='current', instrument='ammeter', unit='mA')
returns 40 mA
